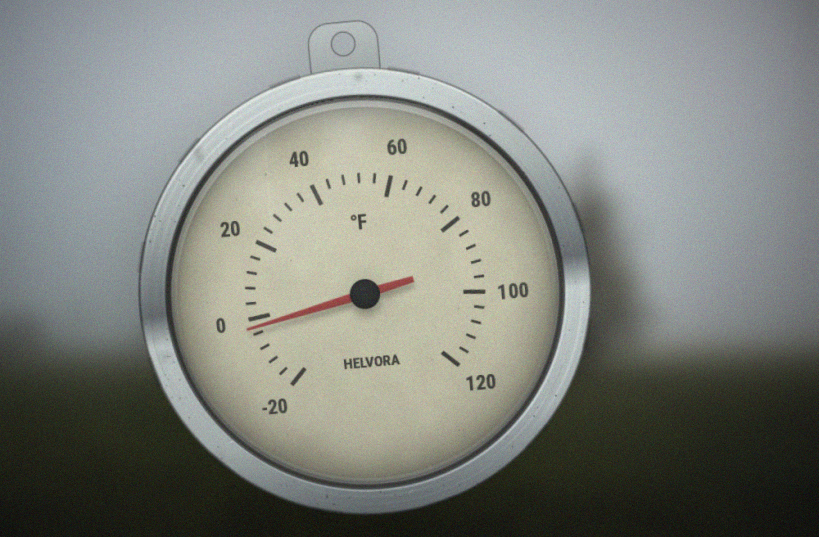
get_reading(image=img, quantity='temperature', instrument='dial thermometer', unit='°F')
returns -2 °F
